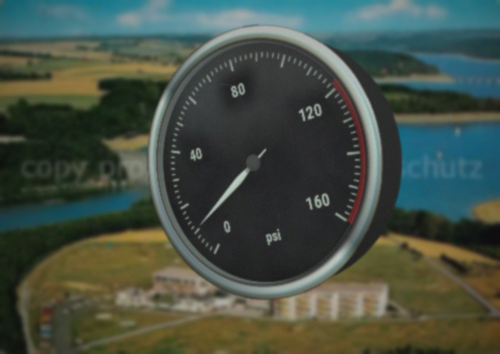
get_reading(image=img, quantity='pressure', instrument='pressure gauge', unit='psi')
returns 10 psi
